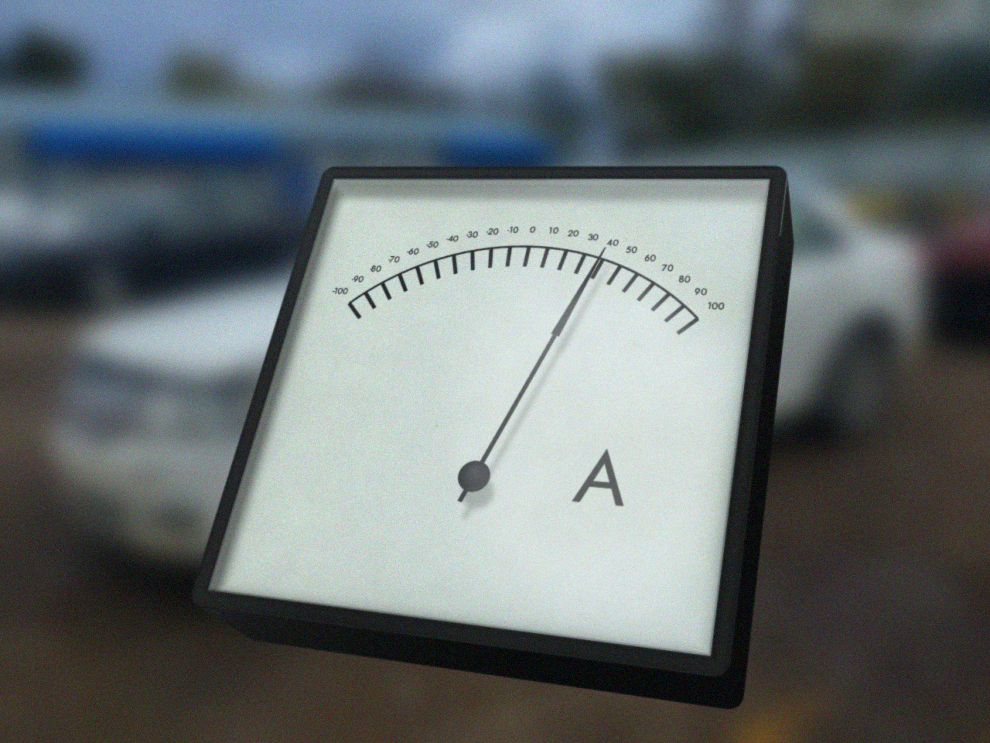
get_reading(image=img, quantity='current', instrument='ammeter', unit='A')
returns 40 A
